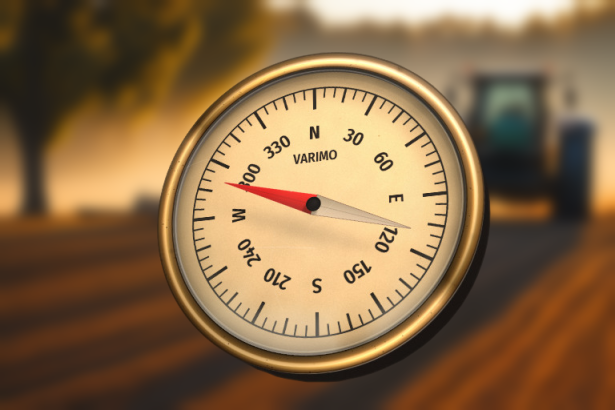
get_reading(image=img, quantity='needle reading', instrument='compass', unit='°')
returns 290 °
